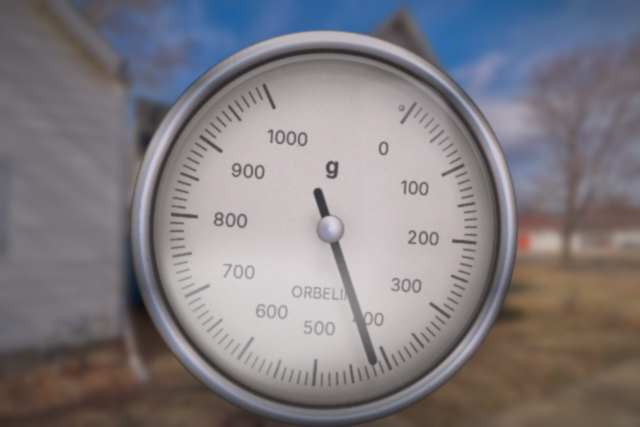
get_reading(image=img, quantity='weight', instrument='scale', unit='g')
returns 420 g
